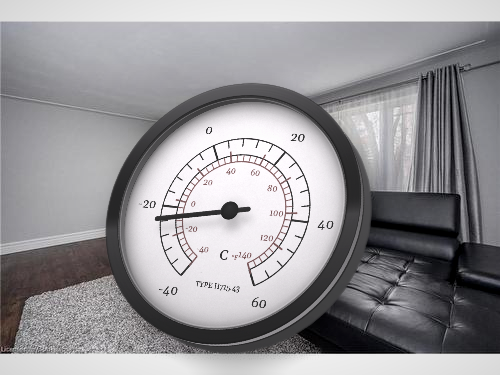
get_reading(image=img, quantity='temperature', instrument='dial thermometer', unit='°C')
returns -24 °C
